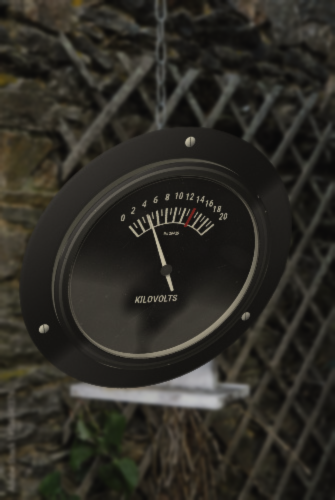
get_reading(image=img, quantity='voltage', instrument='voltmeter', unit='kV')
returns 4 kV
